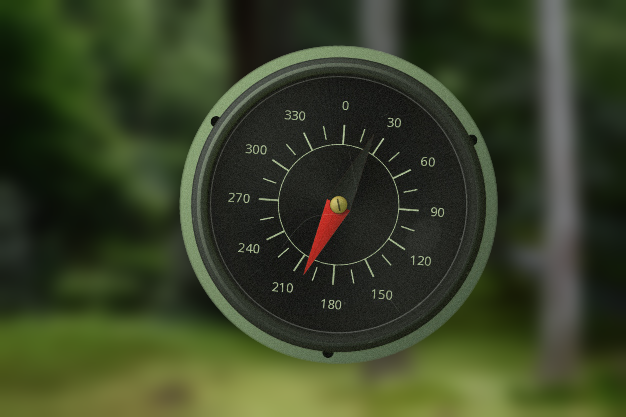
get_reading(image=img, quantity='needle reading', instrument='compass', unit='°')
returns 202.5 °
